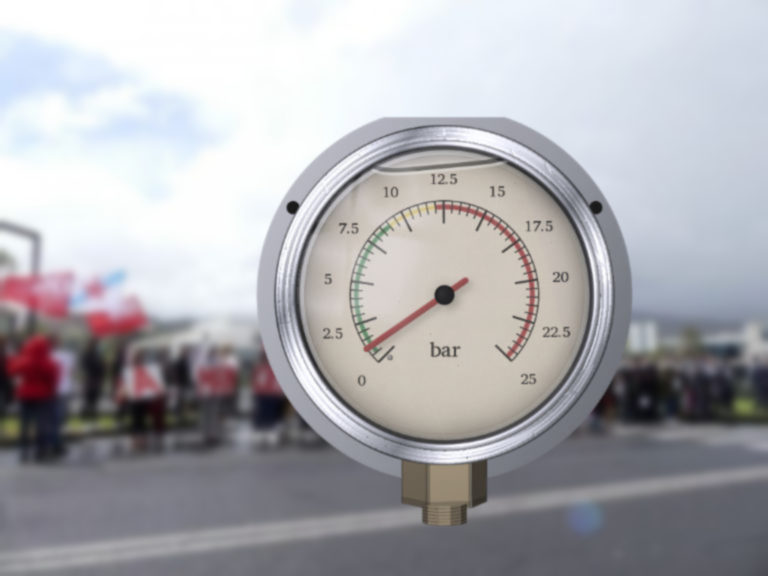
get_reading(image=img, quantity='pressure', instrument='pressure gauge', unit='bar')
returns 1 bar
